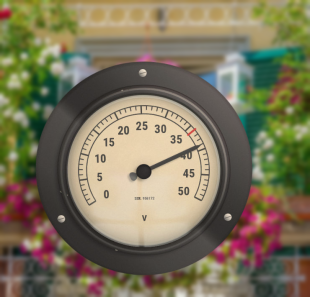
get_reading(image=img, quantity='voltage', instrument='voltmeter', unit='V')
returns 39 V
